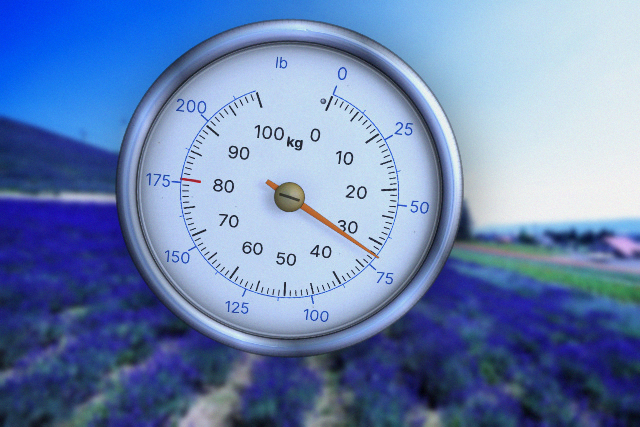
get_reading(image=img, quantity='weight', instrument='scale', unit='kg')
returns 32 kg
